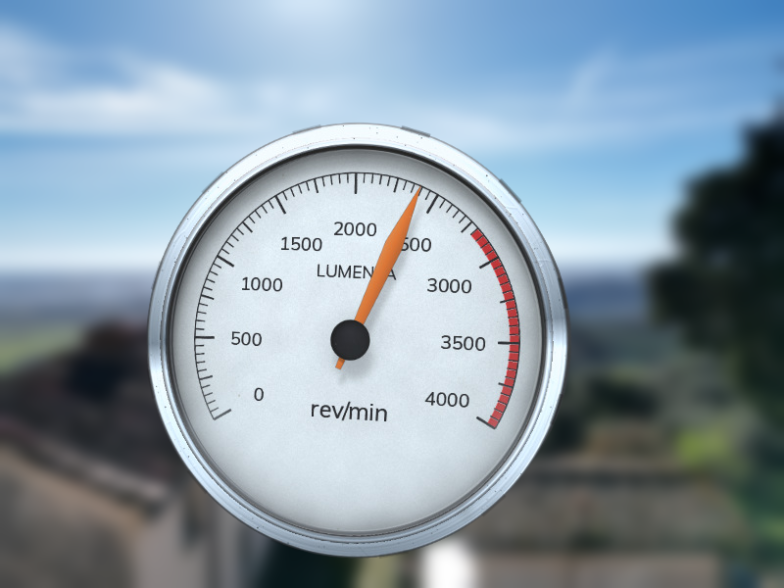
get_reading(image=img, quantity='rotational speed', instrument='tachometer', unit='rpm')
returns 2400 rpm
